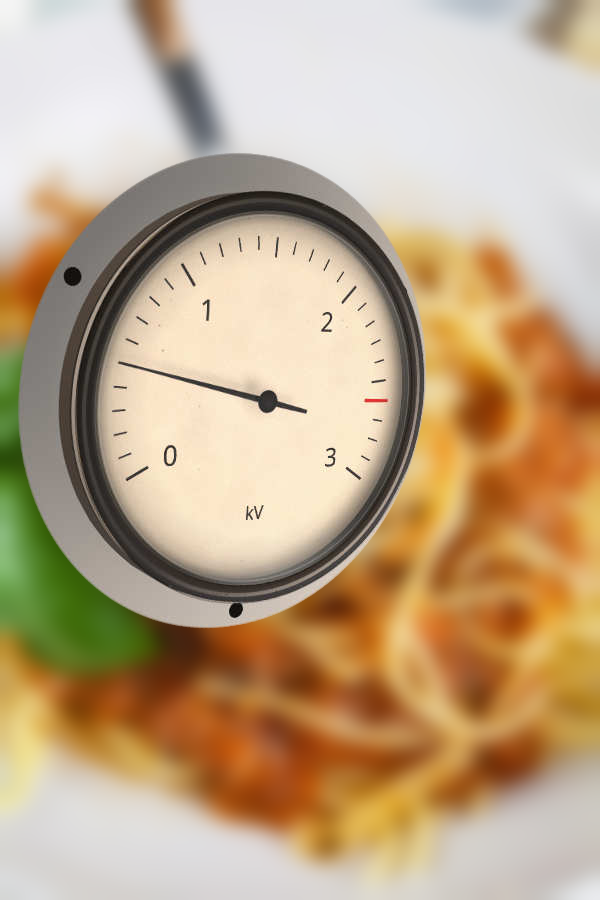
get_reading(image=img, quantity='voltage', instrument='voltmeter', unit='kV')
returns 0.5 kV
